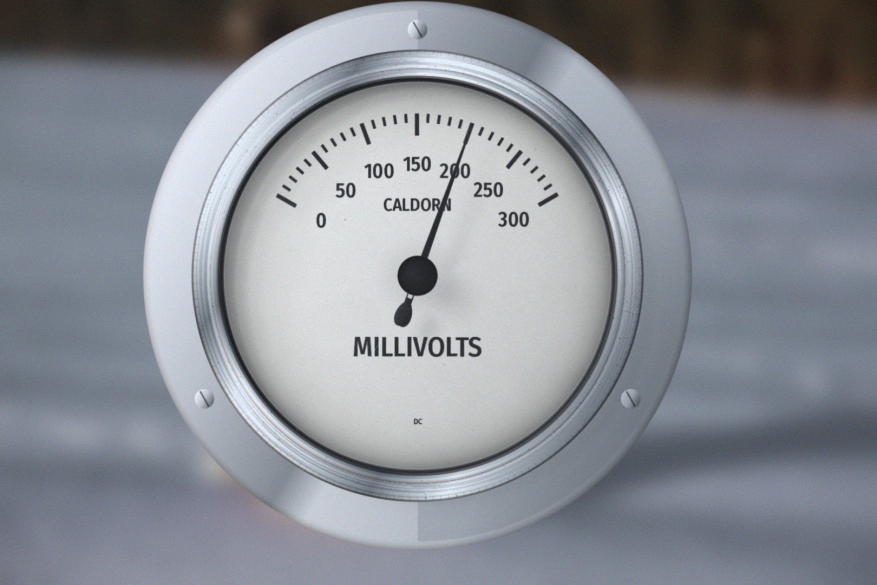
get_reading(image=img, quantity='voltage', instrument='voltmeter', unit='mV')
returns 200 mV
